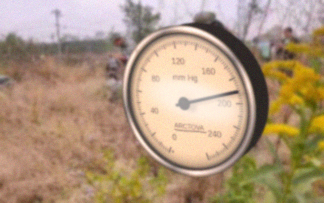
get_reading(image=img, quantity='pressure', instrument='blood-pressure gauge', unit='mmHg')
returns 190 mmHg
